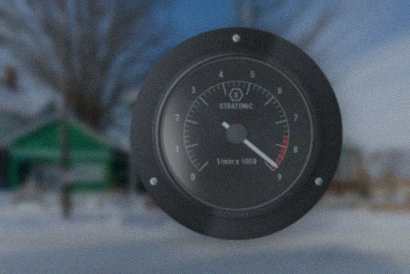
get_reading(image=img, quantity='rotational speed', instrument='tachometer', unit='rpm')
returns 8800 rpm
